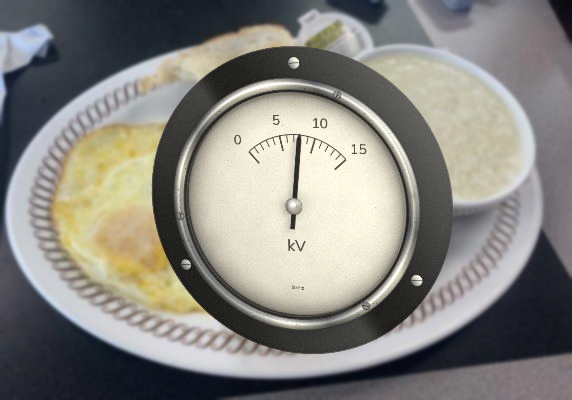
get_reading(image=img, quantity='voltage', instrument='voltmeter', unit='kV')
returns 8 kV
